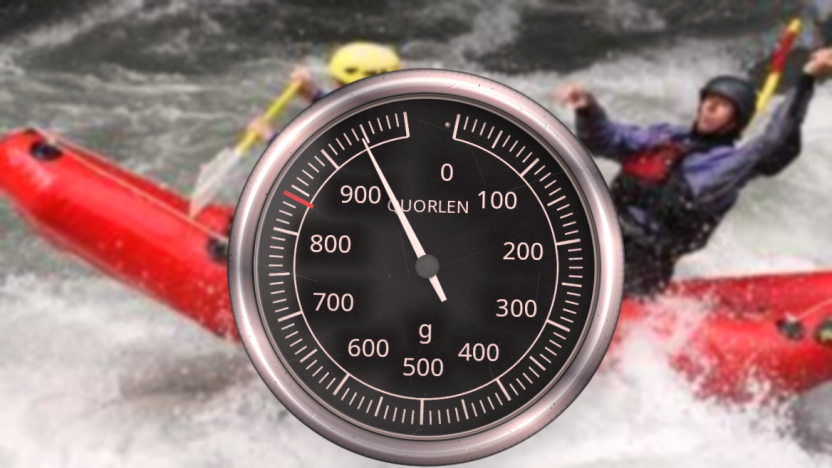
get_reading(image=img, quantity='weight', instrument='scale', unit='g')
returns 945 g
